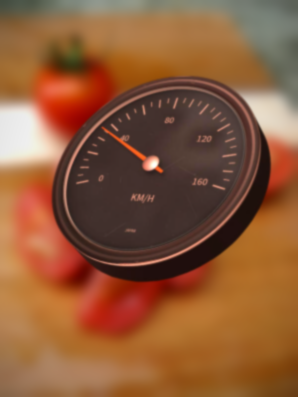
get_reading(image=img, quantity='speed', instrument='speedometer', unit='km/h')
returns 35 km/h
